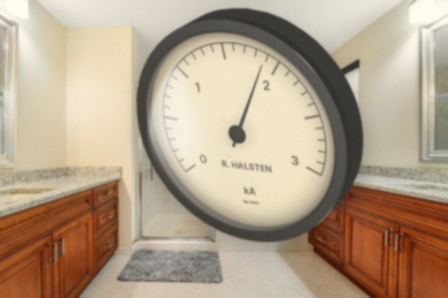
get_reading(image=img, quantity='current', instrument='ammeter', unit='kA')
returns 1.9 kA
